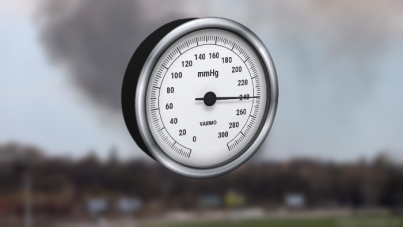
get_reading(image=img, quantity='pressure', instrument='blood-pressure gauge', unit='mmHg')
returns 240 mmHg
